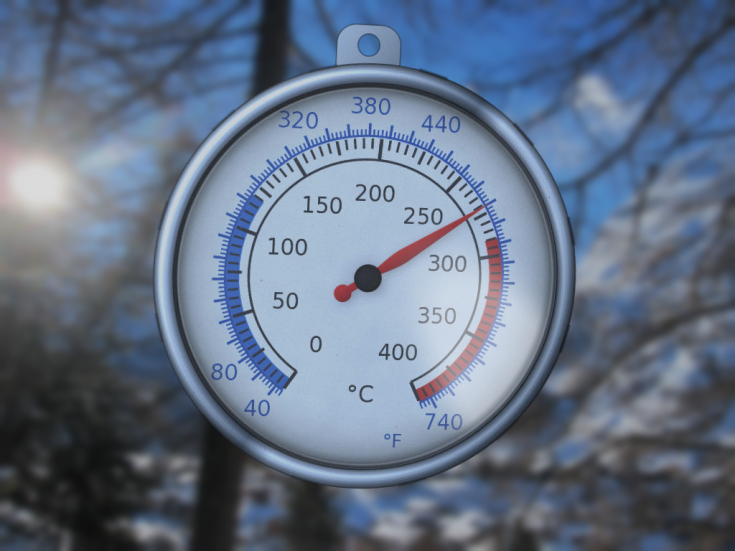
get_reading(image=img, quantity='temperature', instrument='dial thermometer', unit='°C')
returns 270 °C
